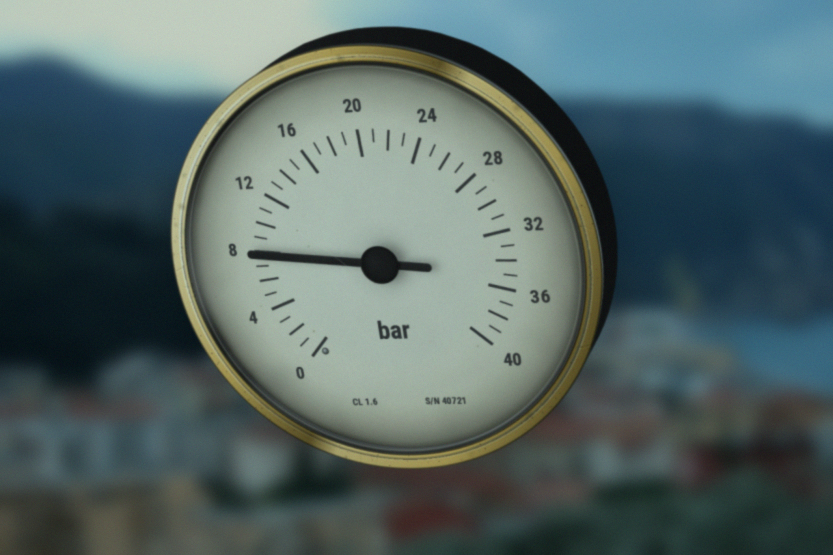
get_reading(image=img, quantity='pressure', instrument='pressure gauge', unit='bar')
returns 8 bar
